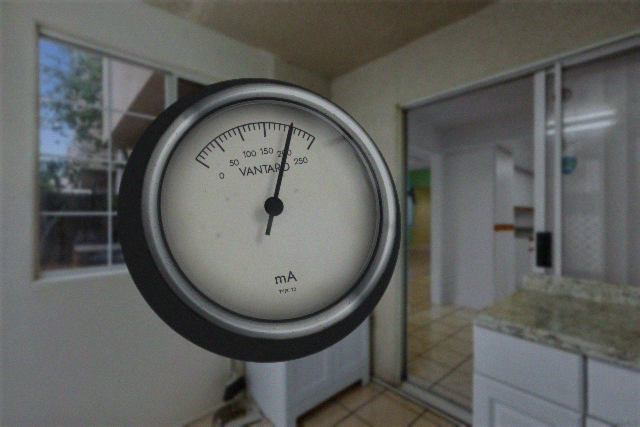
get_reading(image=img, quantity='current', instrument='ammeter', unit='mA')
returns 200 mA
